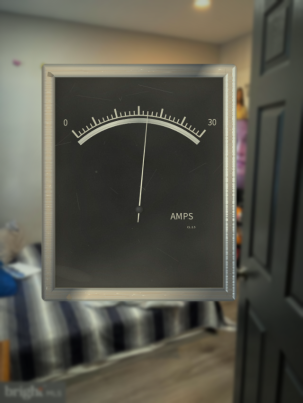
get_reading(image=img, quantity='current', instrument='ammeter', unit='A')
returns 17 A
